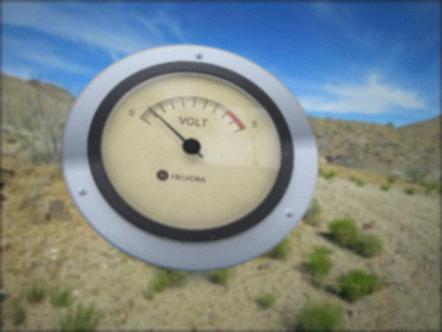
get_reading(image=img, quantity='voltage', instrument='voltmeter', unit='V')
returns 0.5 V
